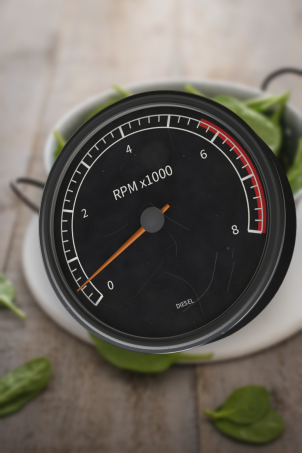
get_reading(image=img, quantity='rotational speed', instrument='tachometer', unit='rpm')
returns 400 rpm
